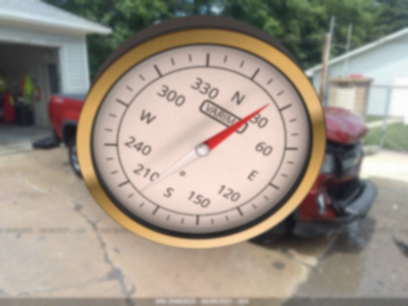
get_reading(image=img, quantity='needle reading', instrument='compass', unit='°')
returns 20 °
